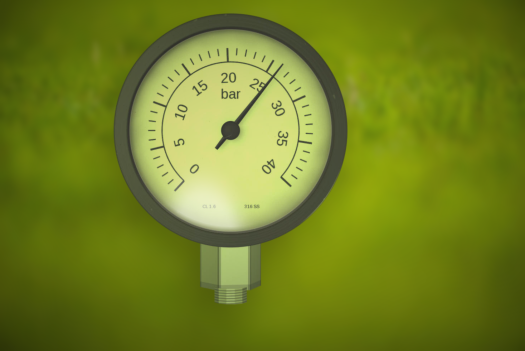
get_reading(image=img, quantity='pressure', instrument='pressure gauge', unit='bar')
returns 26 bar
